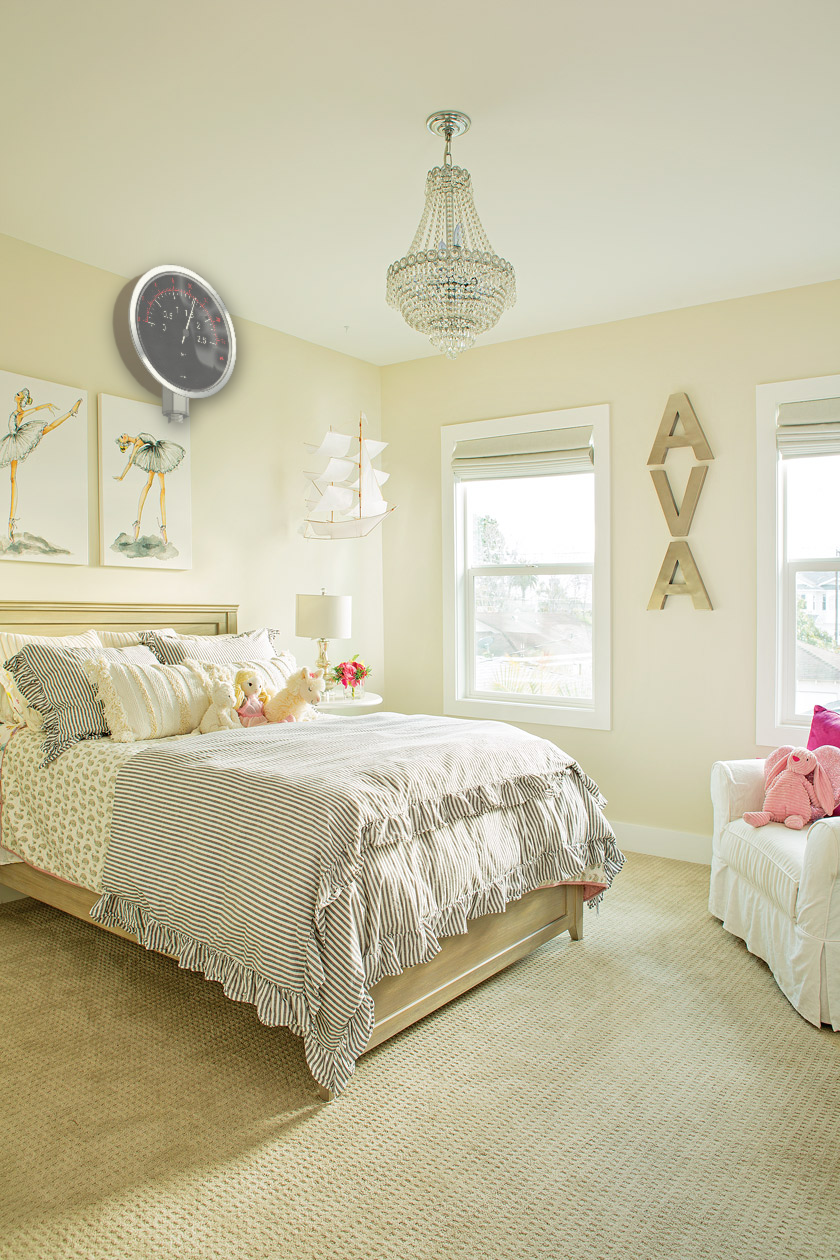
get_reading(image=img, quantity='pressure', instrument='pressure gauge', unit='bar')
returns 1.5 bar
